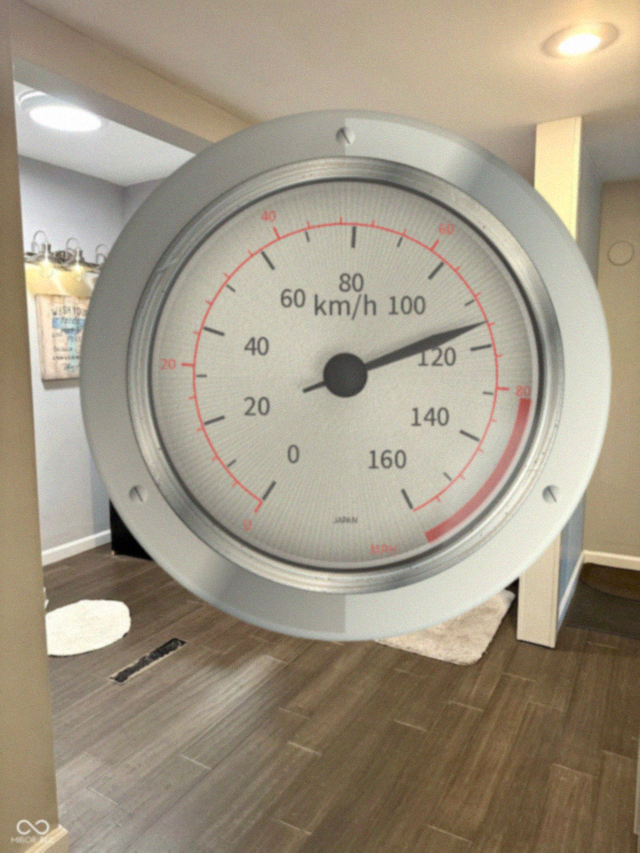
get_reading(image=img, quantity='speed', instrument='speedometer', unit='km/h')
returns 115 km/h
